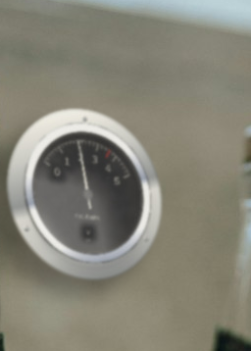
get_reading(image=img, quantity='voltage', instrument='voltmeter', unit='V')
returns 2 V
